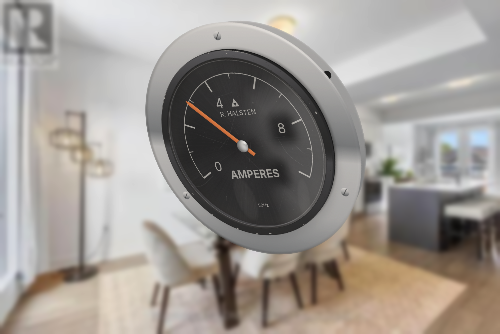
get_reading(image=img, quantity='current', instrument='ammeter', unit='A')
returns 3 A
